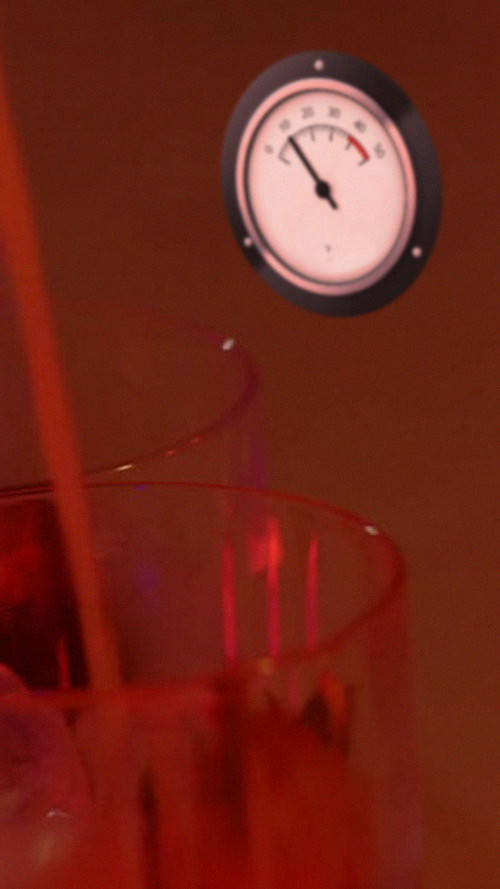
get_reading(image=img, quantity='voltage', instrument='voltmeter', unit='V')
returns 10 V
